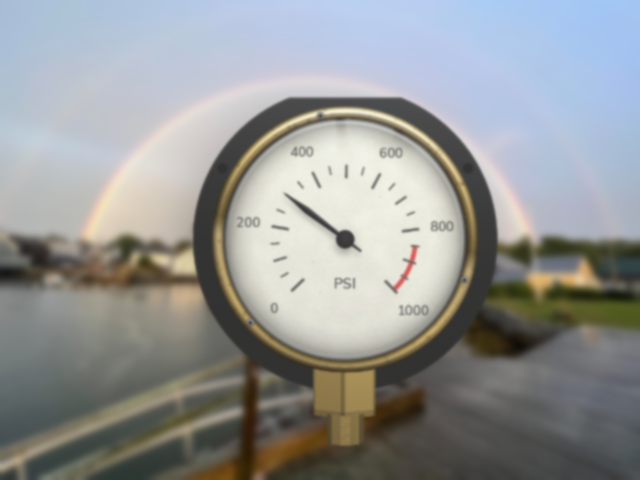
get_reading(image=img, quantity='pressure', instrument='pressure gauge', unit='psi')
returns 300 psi
